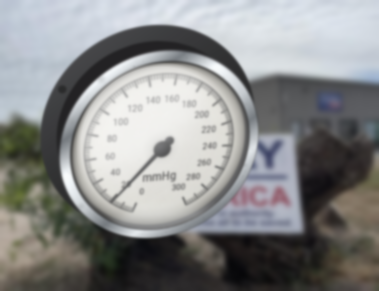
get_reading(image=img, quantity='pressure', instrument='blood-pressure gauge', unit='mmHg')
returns 20 mmHg
